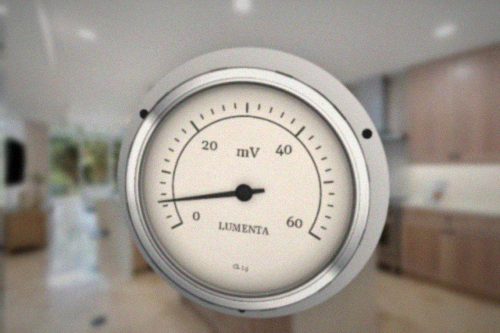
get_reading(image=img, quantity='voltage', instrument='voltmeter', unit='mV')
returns 5 mV
